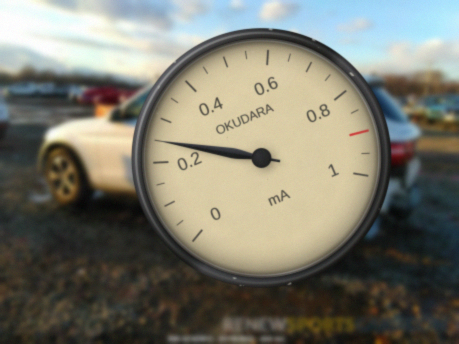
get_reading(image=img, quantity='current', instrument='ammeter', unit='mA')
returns 0.25 mA
